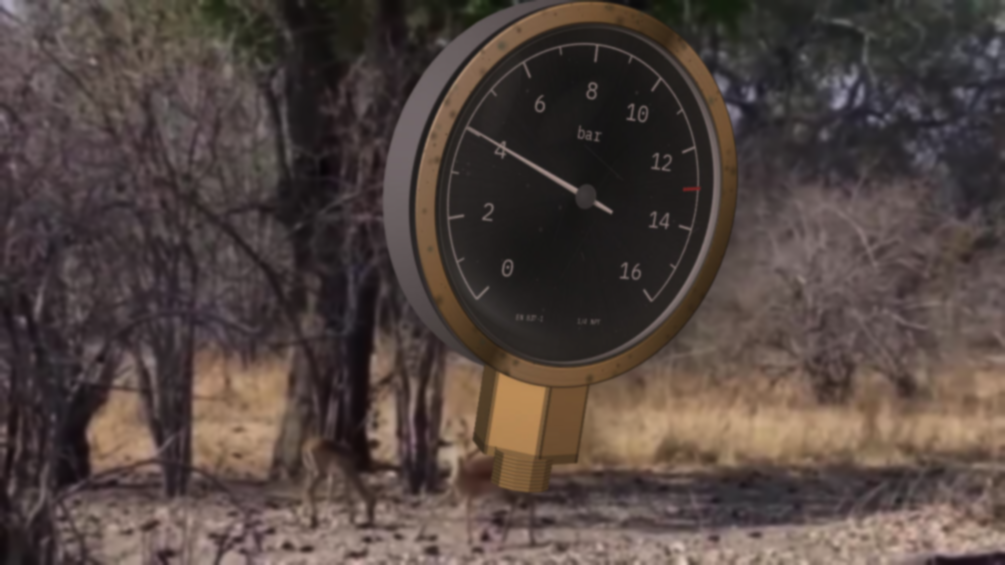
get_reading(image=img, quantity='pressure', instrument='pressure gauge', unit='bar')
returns 4 bar
